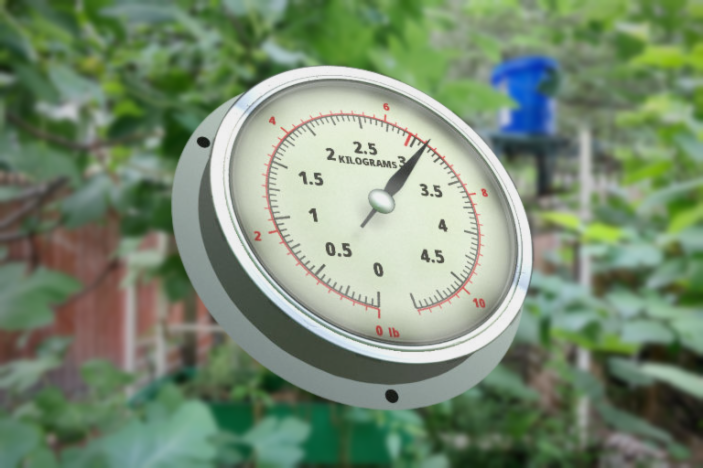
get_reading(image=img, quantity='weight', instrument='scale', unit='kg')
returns 3.1 kg
